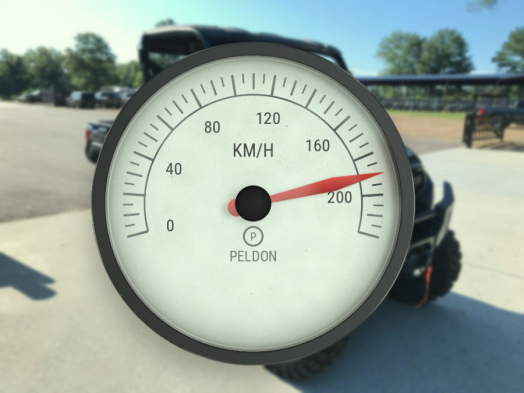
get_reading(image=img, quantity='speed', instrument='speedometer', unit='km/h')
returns 190 km/h
